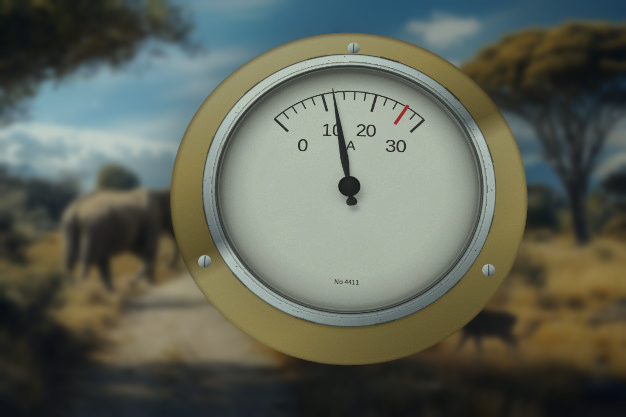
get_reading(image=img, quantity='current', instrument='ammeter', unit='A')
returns 12 A
